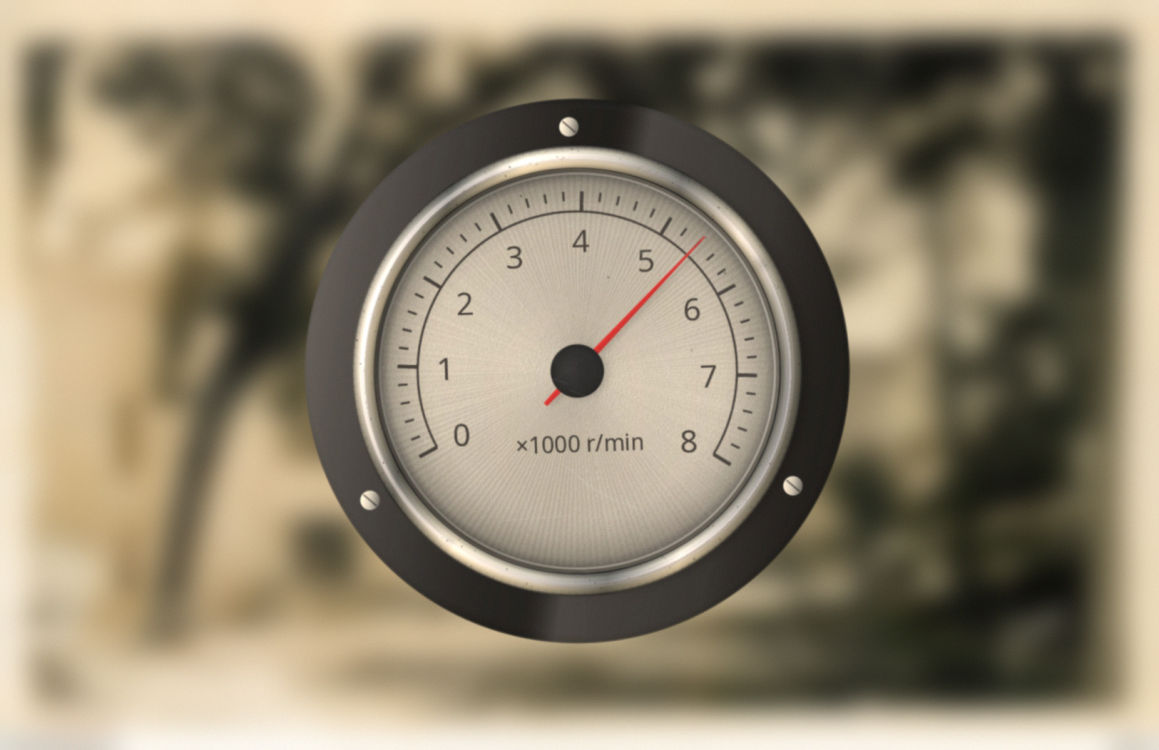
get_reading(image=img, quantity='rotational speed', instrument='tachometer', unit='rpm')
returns 5400 rpm
